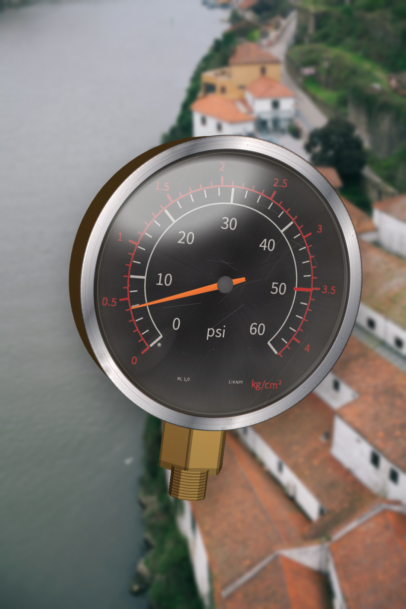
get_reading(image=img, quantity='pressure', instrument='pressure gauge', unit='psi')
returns 6 psi
